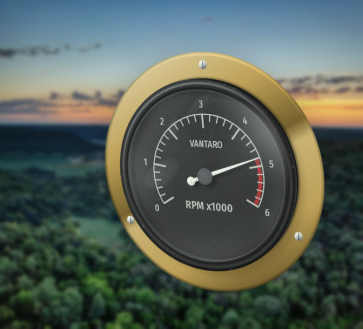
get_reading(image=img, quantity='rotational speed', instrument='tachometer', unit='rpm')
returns 4800 rpm
